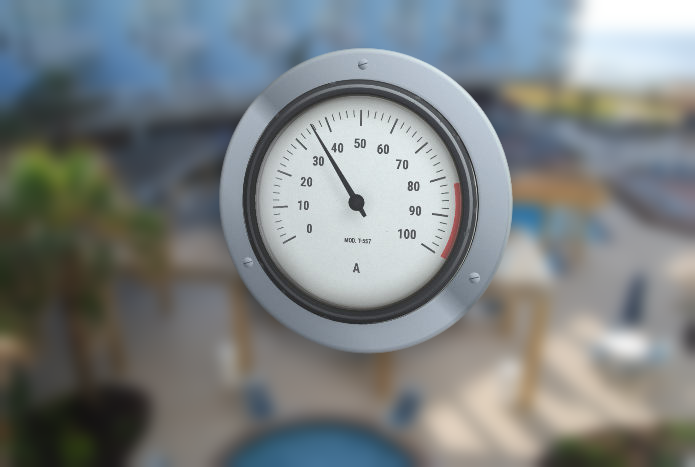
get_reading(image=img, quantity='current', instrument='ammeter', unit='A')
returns 36 A
